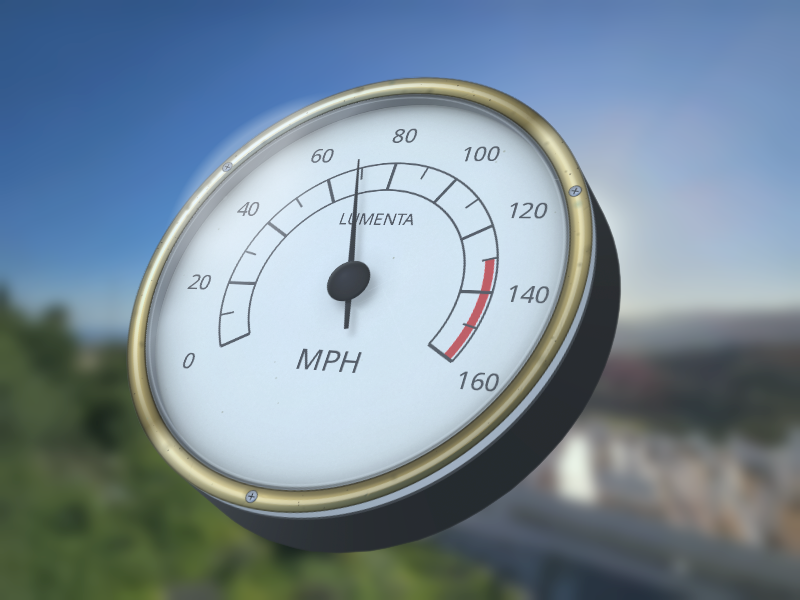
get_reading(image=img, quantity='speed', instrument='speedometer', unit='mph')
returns 70 mph
